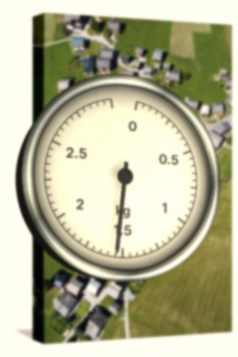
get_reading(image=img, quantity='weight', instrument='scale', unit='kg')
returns 1.55 kg
